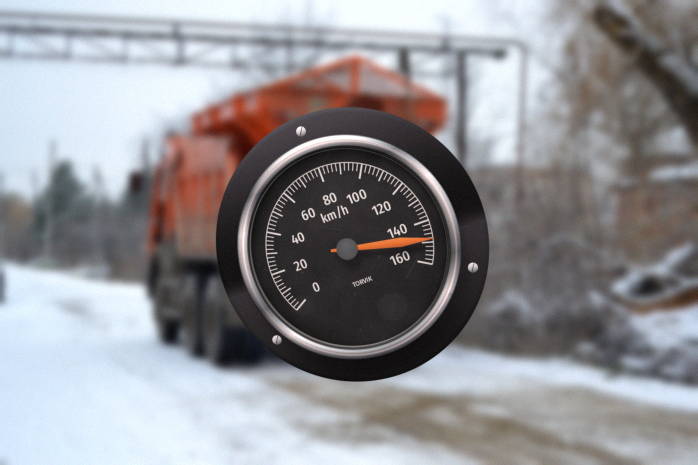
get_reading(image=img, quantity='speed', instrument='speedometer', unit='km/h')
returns 148 km/h
